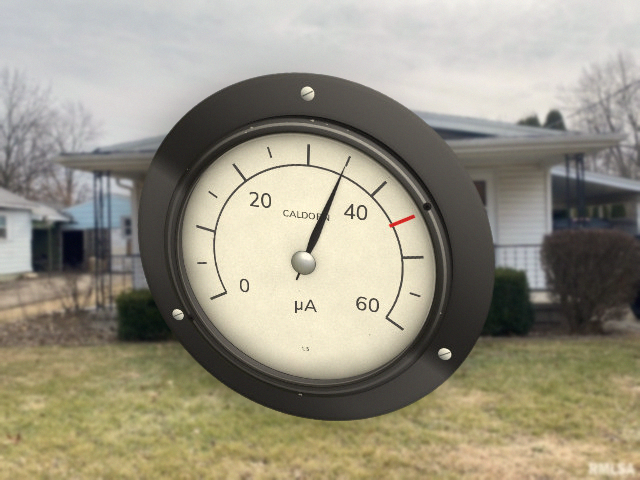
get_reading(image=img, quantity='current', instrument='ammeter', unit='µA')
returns 35 µA
